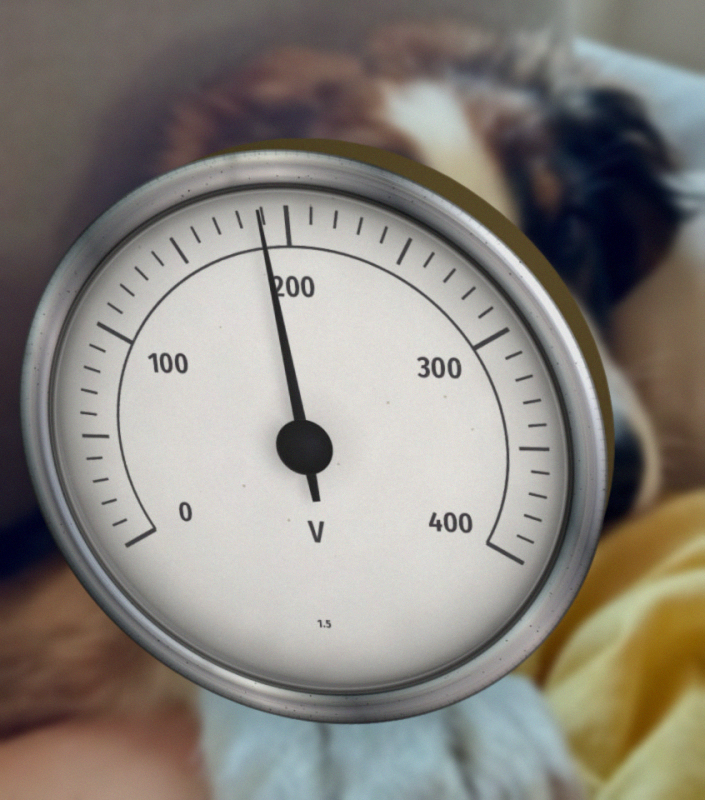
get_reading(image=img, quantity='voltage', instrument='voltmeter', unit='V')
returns 190 V
